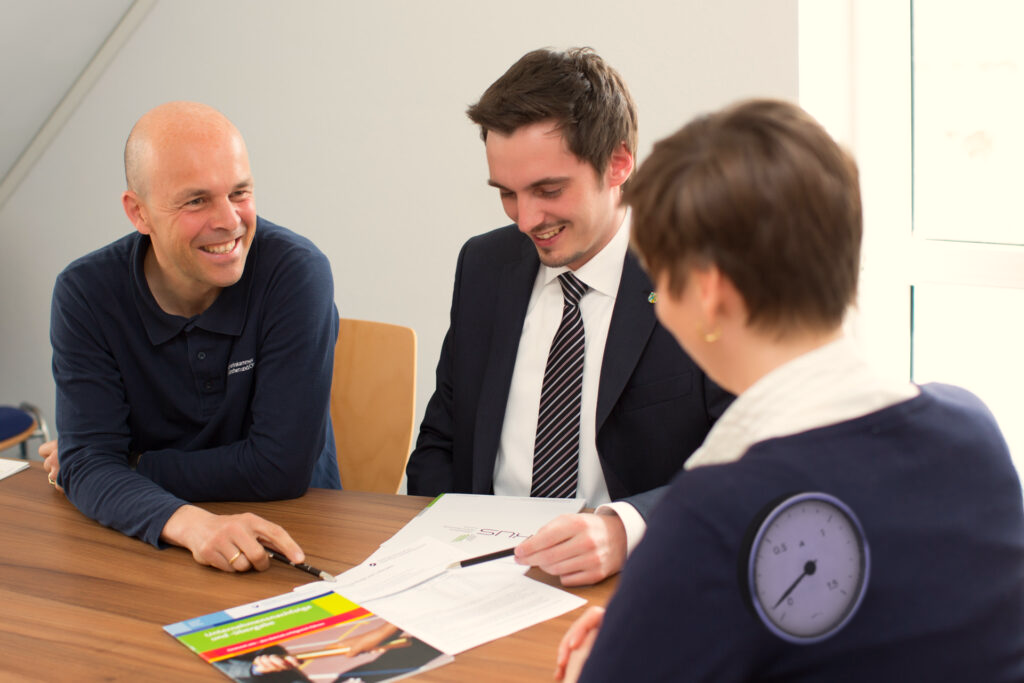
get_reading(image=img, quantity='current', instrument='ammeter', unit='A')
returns 0.1 A
